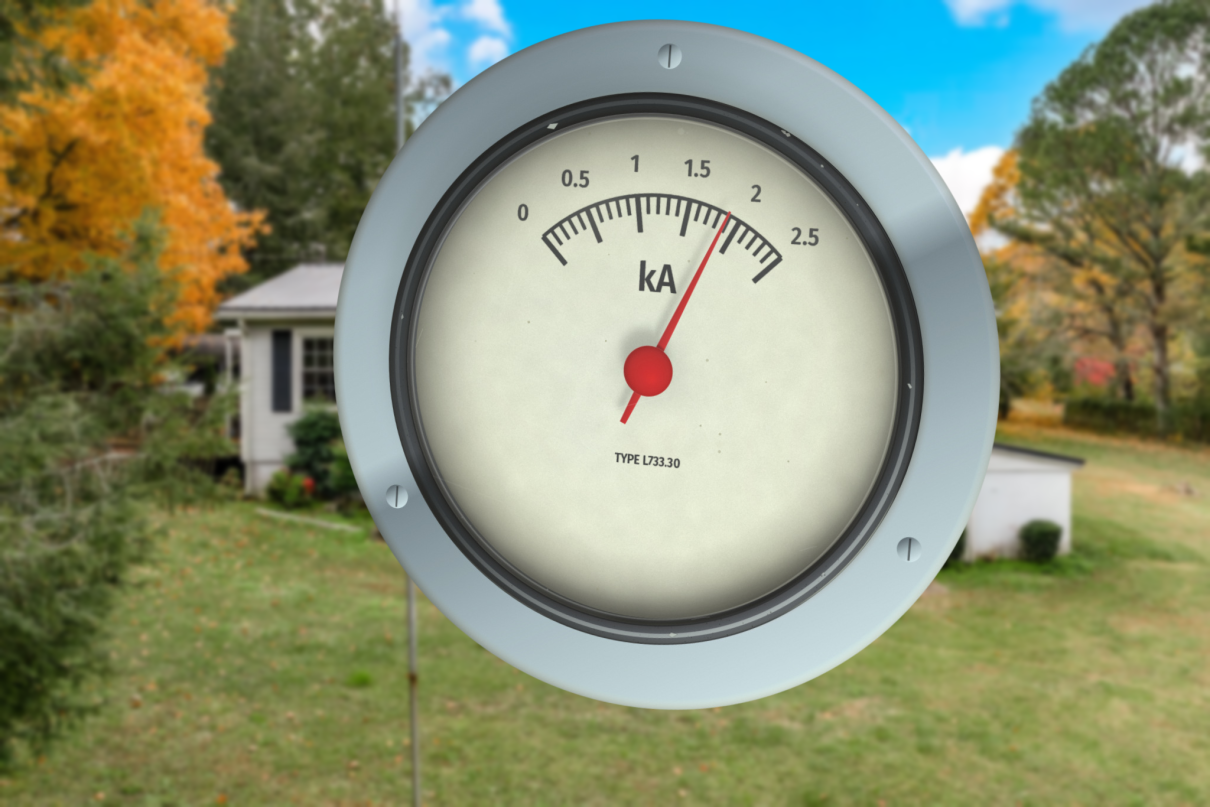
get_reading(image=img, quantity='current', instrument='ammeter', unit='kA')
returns 1.9 kA
